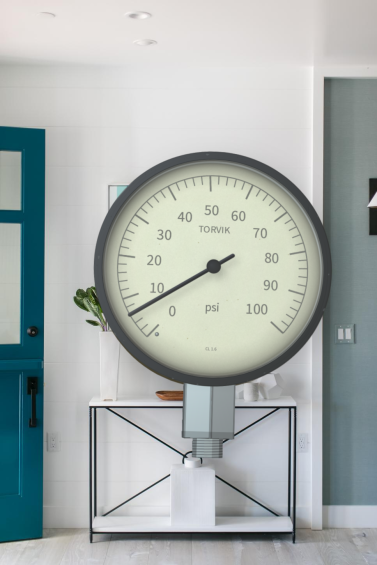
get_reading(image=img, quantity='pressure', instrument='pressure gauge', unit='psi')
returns 6 psi
